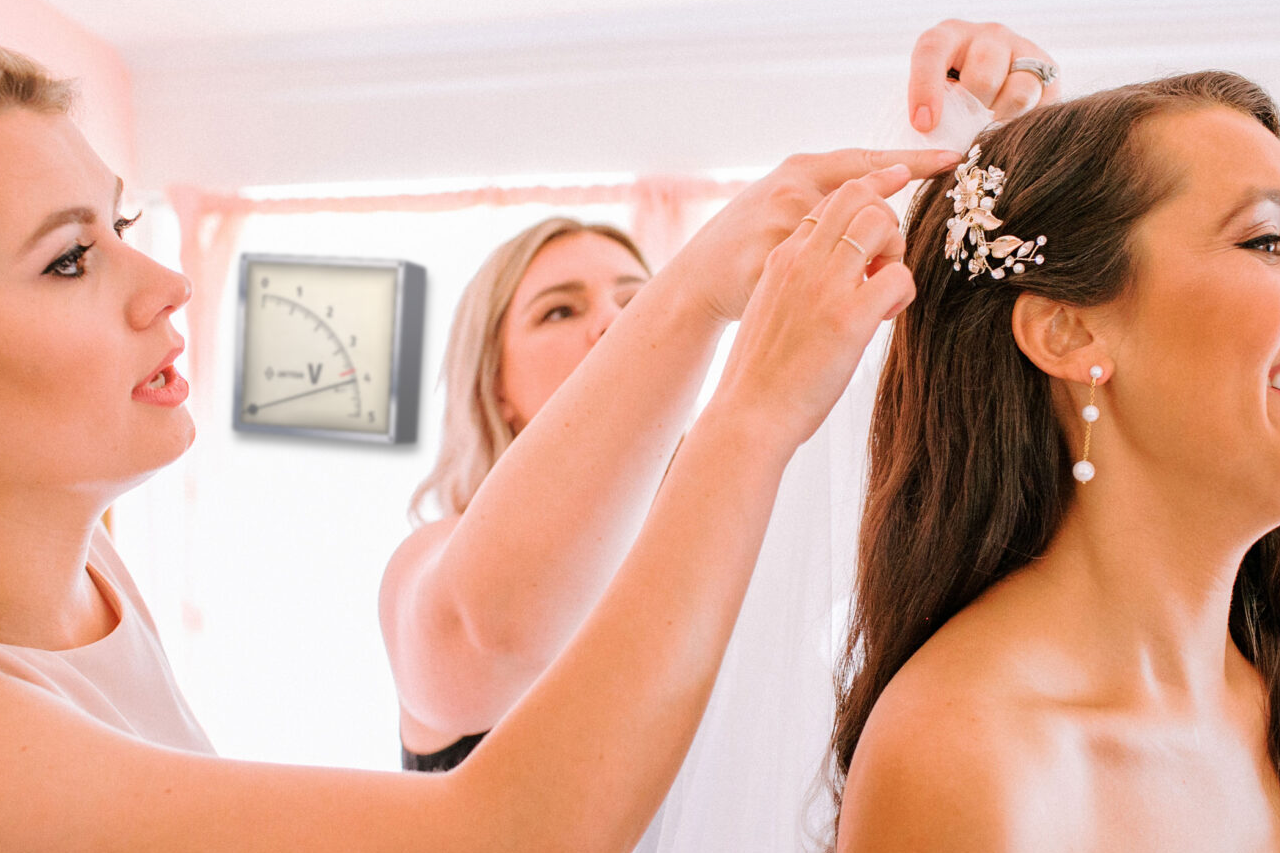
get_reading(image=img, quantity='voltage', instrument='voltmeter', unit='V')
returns 4 V
